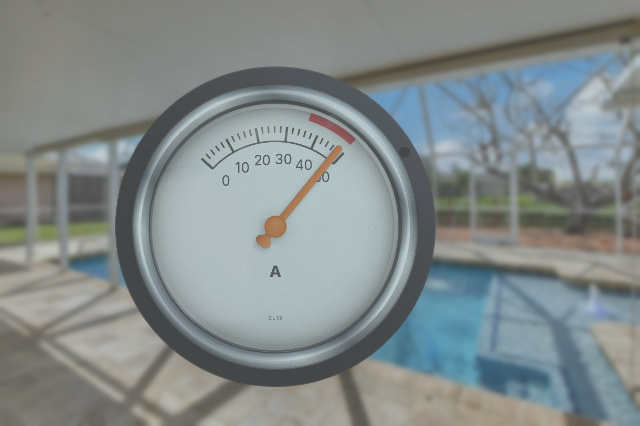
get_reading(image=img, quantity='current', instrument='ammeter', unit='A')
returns 48 A
